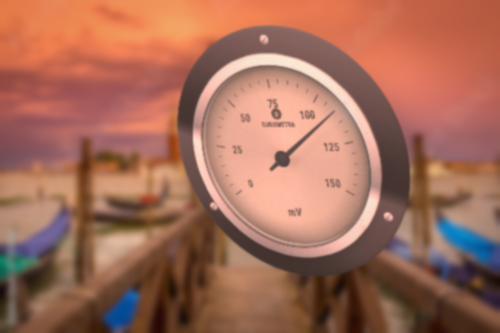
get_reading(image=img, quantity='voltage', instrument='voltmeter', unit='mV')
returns 110 mV
